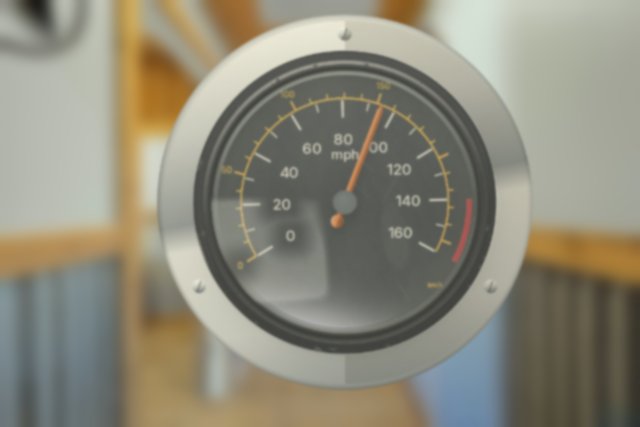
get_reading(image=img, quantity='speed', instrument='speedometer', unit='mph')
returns 95 mph
